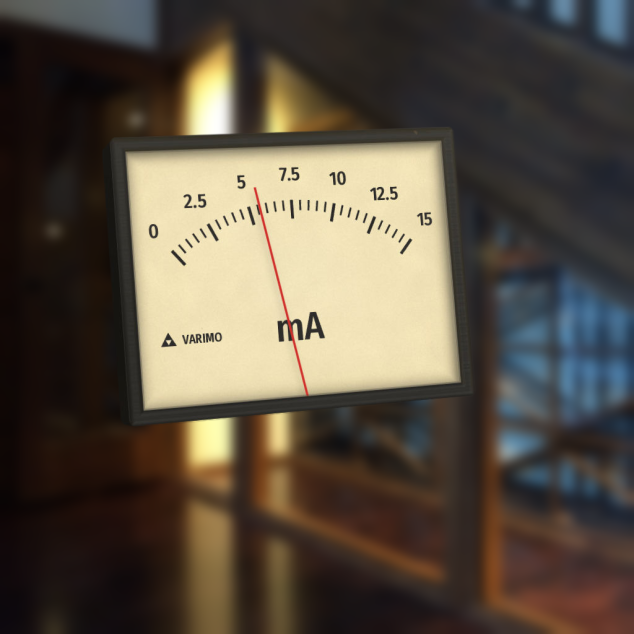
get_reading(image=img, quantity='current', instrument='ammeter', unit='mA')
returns 5.5 mA
